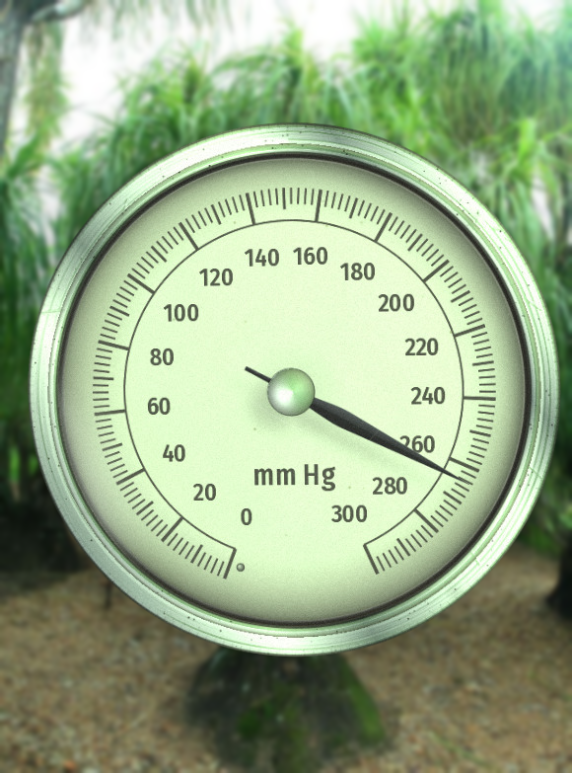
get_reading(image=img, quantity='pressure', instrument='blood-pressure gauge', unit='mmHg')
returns 264 mmHg
